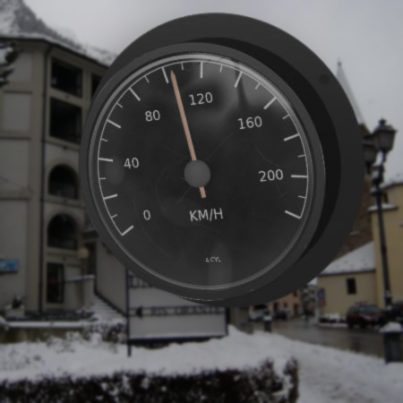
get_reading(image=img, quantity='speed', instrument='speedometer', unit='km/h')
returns 105 km/h
